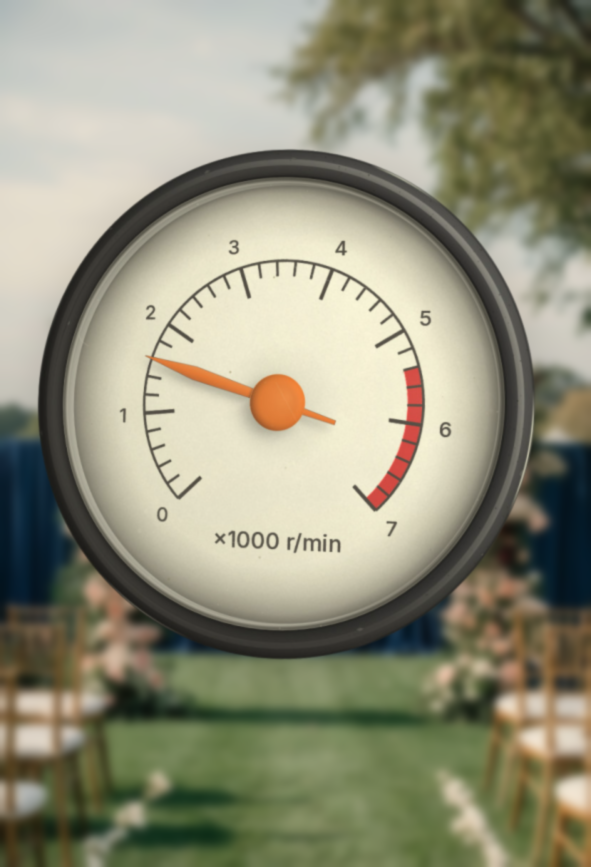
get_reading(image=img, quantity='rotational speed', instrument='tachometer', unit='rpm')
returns 1600 rpm
